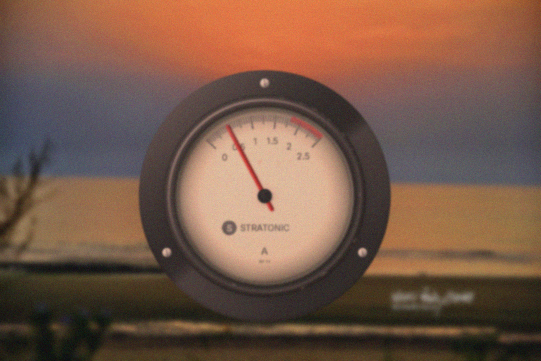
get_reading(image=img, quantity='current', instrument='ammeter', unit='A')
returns 0.5 A
